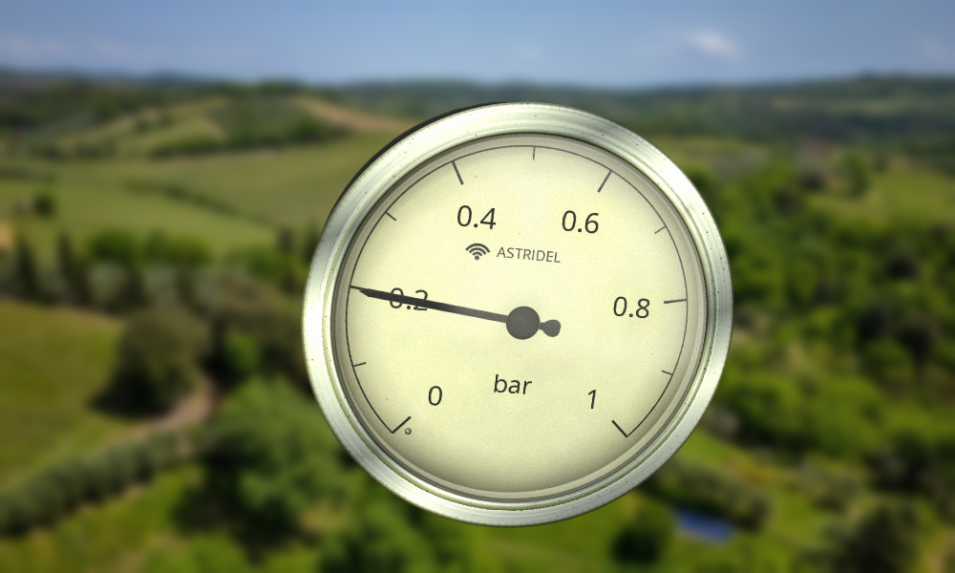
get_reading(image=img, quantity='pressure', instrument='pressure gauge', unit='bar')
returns 0.2 bar
